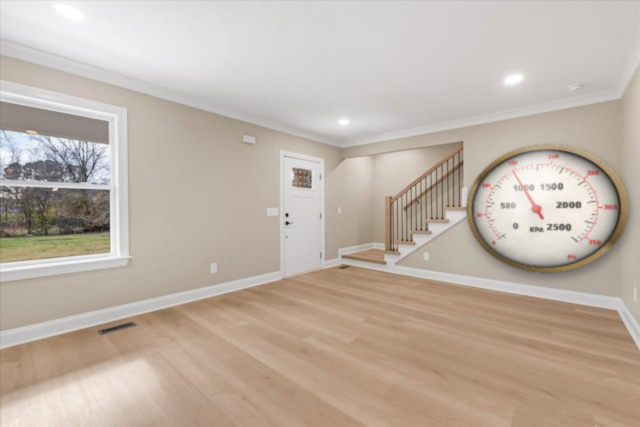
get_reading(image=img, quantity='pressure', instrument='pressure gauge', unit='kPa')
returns 1000 kPa
